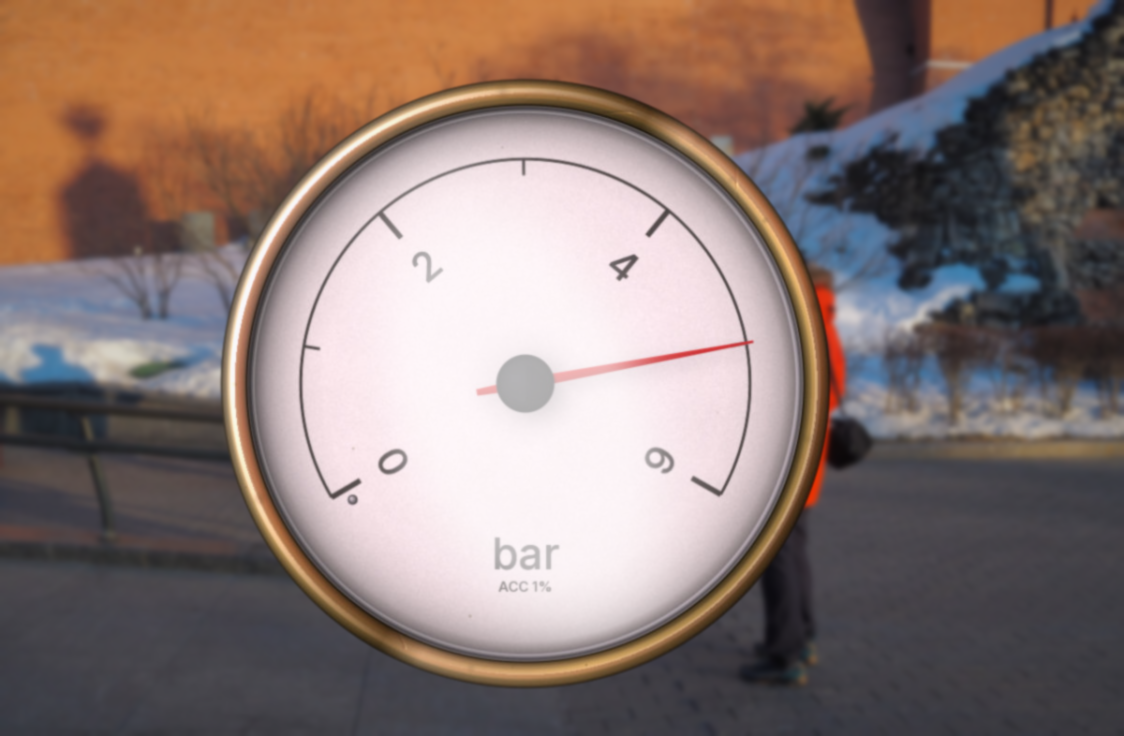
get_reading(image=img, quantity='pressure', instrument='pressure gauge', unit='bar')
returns 5 bar
